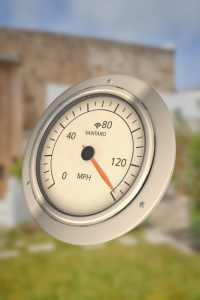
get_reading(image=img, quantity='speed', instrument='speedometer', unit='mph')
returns 137.5 mph
